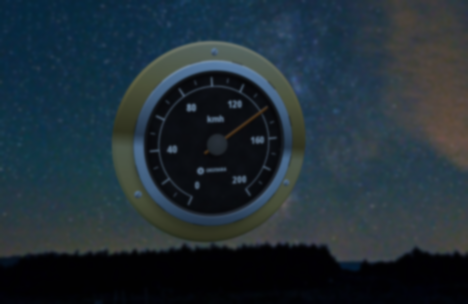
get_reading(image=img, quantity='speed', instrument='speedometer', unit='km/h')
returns 140 km/h
